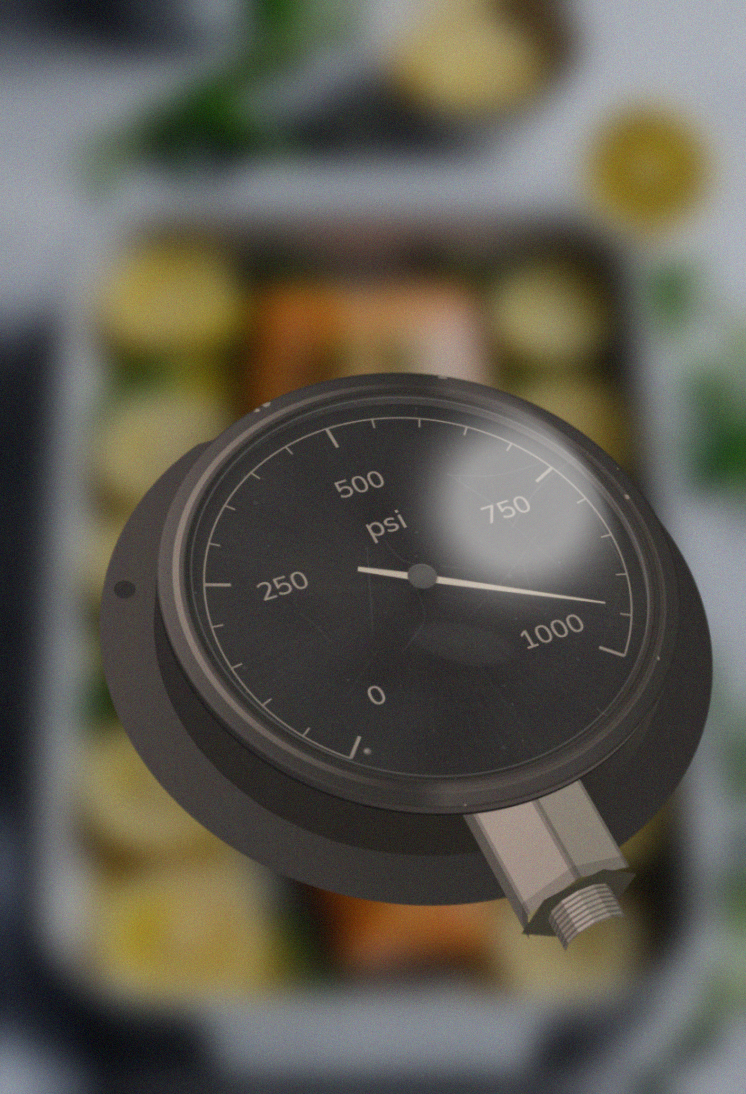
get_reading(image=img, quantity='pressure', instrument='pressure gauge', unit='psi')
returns 950 psi
